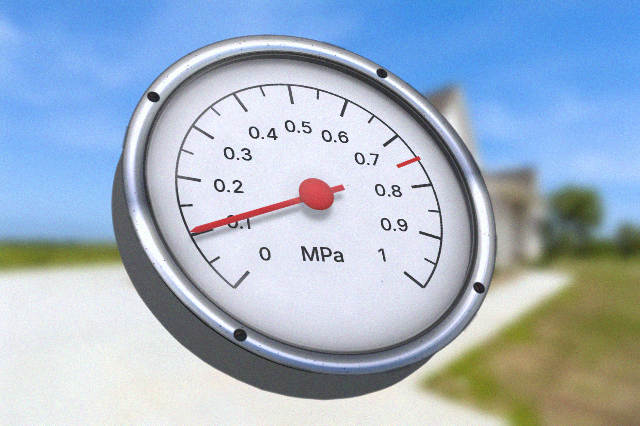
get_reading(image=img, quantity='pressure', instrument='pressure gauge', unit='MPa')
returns 0.1 MPa
